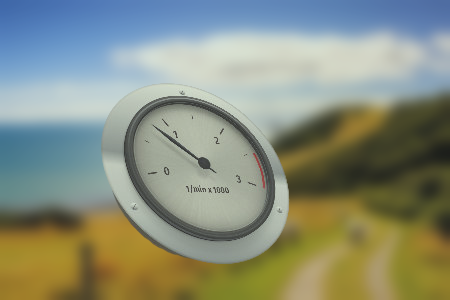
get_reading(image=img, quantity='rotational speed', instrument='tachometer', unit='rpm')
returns 750 rpm
